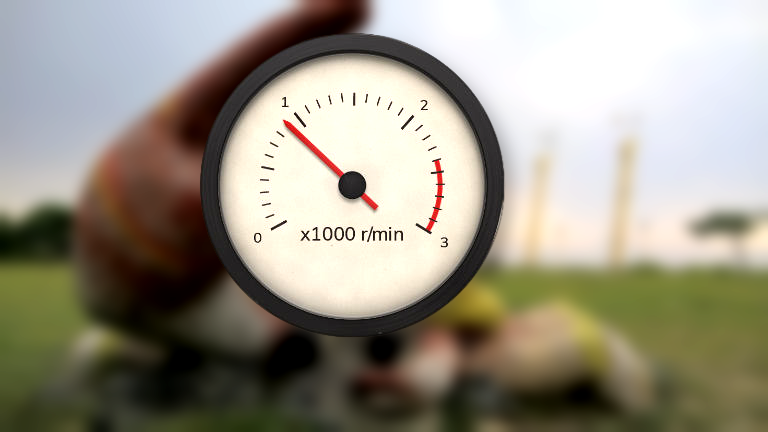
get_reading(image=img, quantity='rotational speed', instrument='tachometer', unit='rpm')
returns 900 rpm
